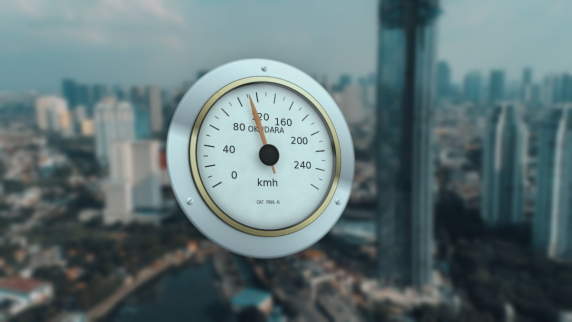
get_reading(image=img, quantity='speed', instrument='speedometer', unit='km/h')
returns 110 km/h
